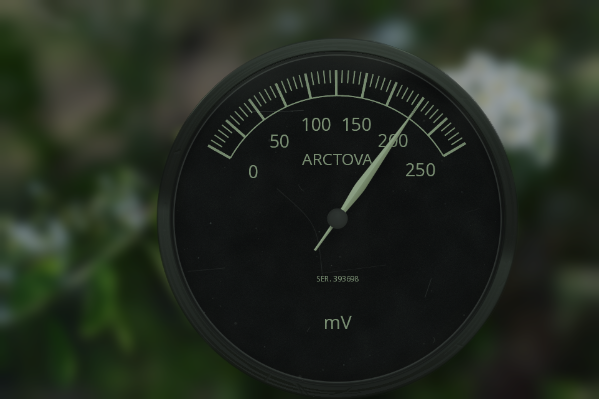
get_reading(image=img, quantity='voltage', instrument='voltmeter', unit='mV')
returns 200 mV
